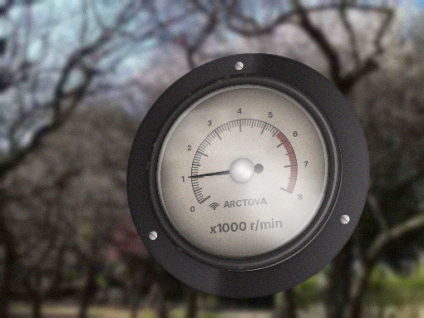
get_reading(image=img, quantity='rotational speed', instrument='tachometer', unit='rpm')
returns 1000 rpm
